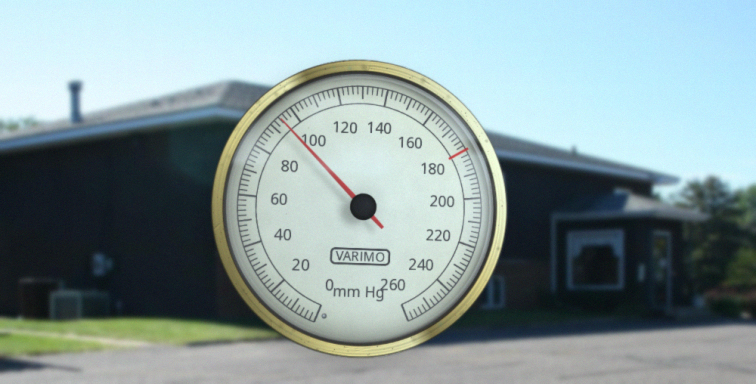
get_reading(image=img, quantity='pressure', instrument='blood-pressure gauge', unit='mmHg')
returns 94 mmHg
